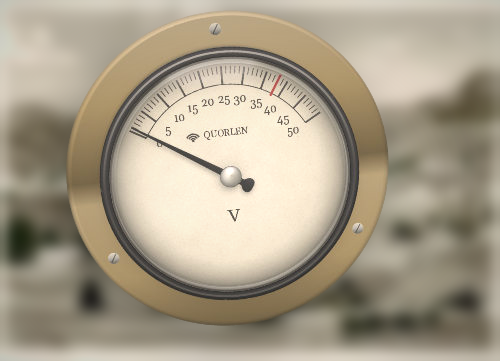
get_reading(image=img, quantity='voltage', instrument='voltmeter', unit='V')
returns 1 V
